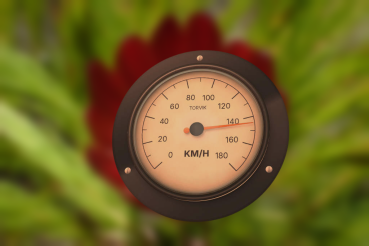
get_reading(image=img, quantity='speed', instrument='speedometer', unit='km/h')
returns 145 km/h
